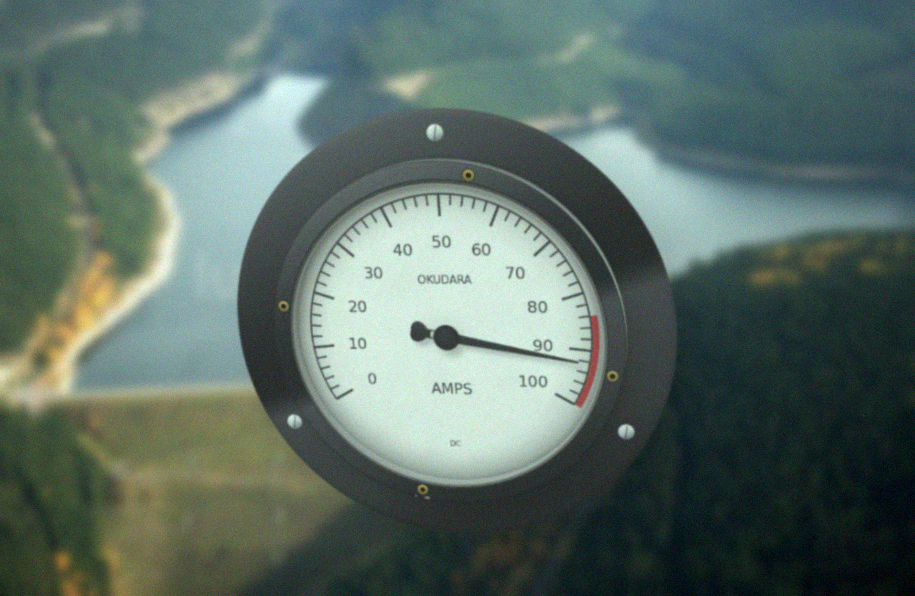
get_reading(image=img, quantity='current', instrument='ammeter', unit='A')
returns 92 A
